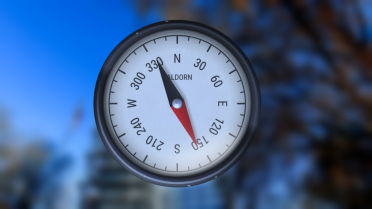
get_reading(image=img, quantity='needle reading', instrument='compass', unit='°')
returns 155 °
